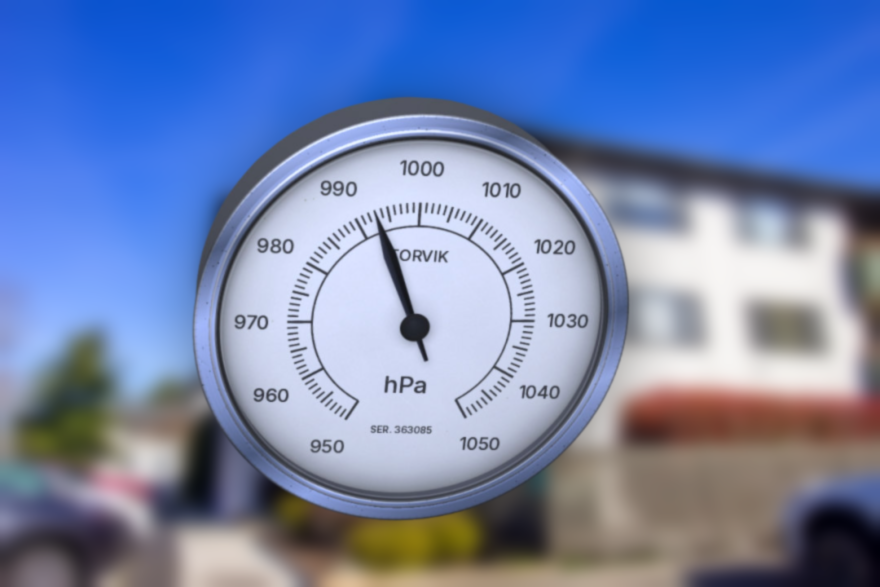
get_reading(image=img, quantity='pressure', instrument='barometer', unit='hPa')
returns 993 hPa
